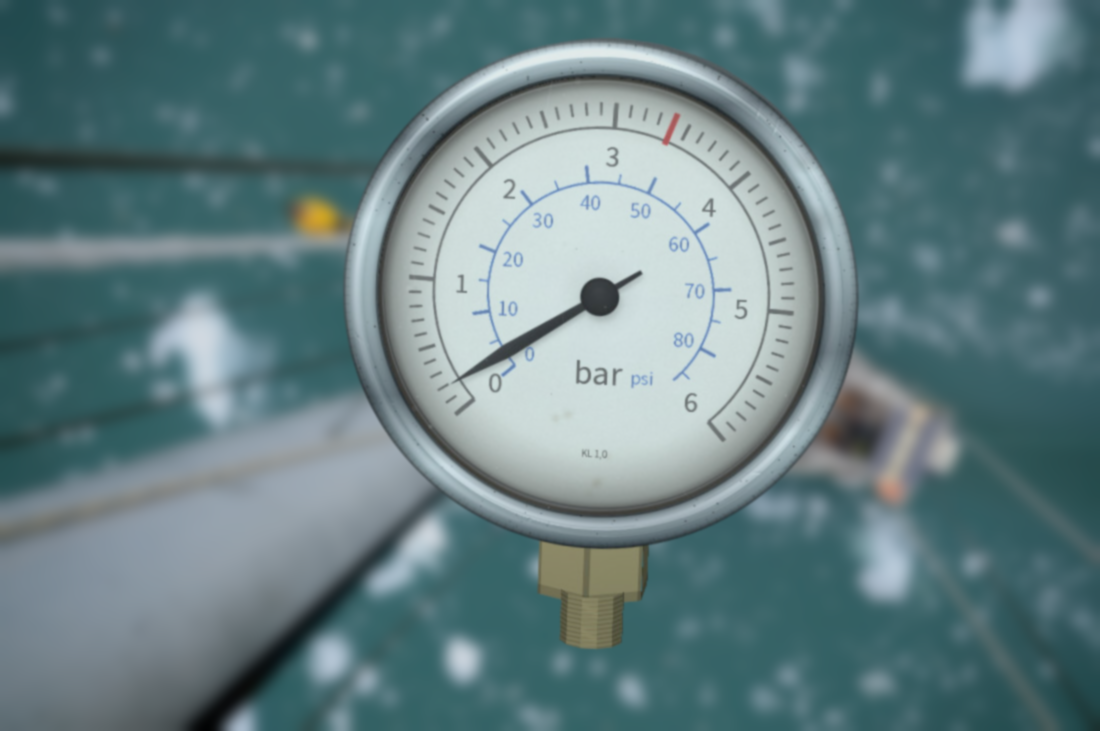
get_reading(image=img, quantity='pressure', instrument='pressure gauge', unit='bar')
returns 0.2 bar
